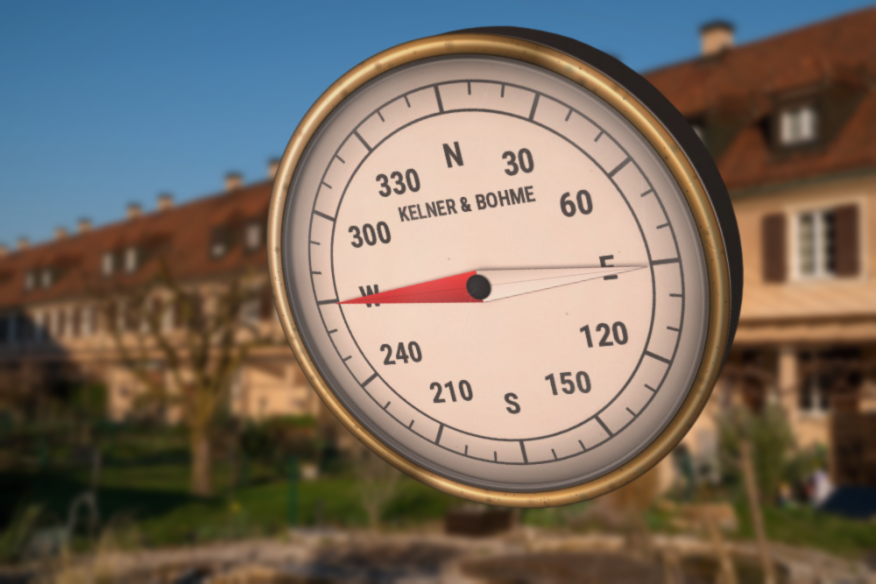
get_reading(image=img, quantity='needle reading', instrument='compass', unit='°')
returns 270 °
